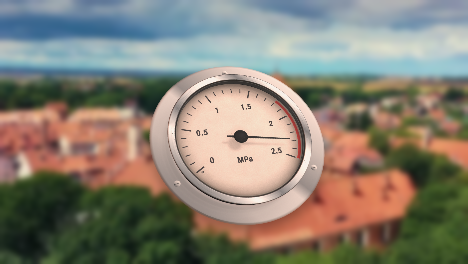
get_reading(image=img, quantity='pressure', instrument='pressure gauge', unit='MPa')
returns 2.3 MPa
